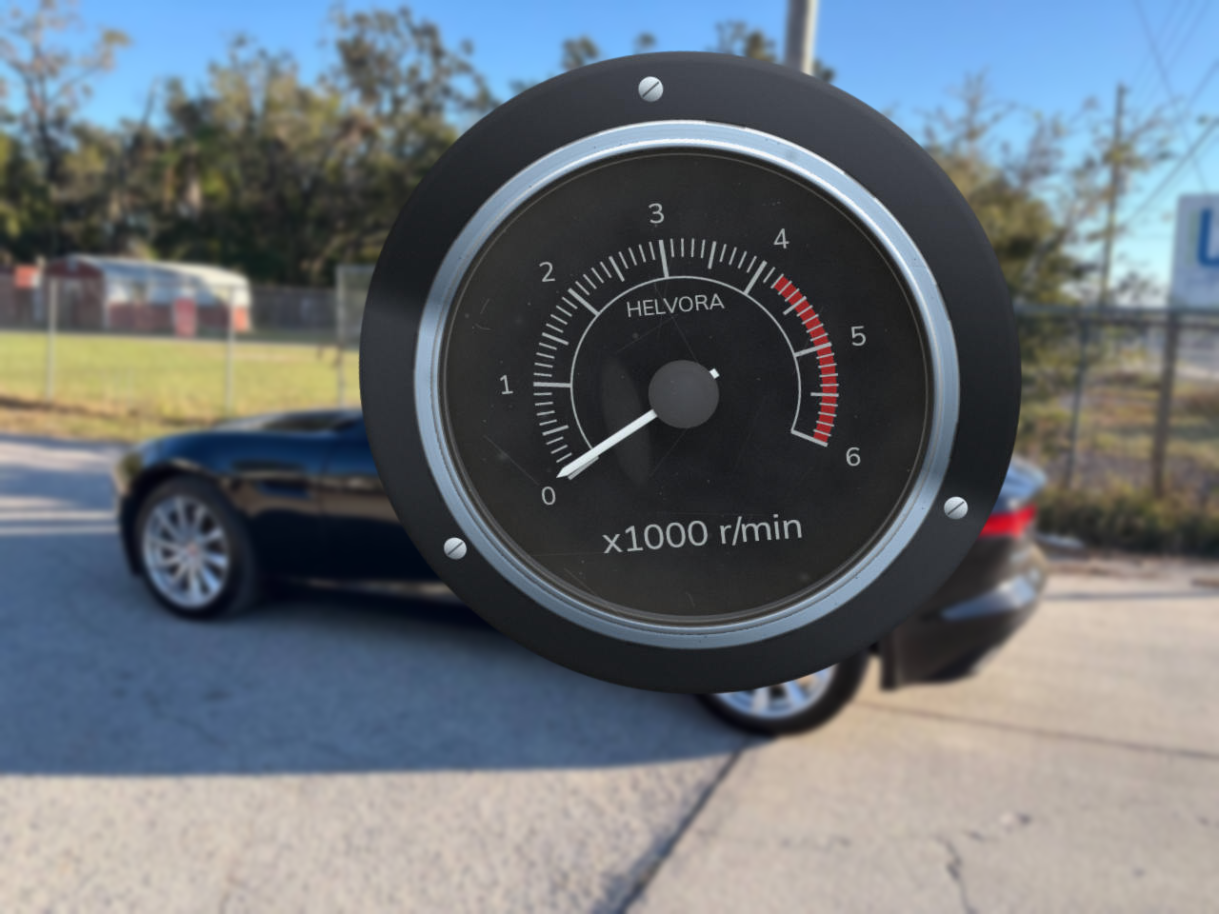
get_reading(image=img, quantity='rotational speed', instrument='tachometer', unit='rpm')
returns 100 rpm
